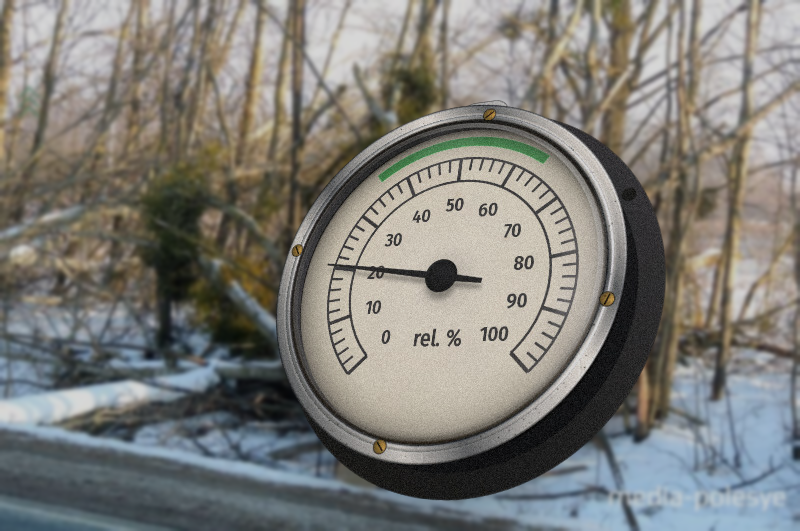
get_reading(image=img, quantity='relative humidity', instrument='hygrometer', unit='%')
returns 20 %
